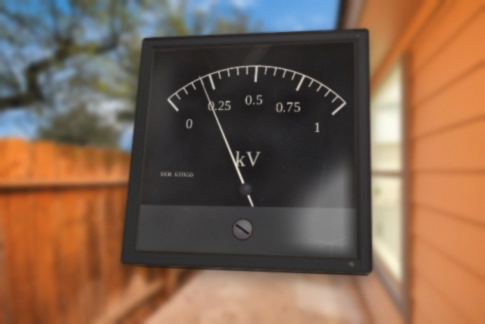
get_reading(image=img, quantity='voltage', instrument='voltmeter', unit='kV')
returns 0.2 kV
